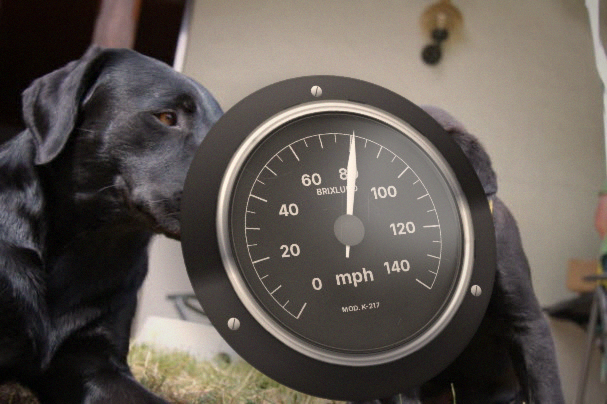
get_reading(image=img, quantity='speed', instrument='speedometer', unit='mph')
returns 80 mph
